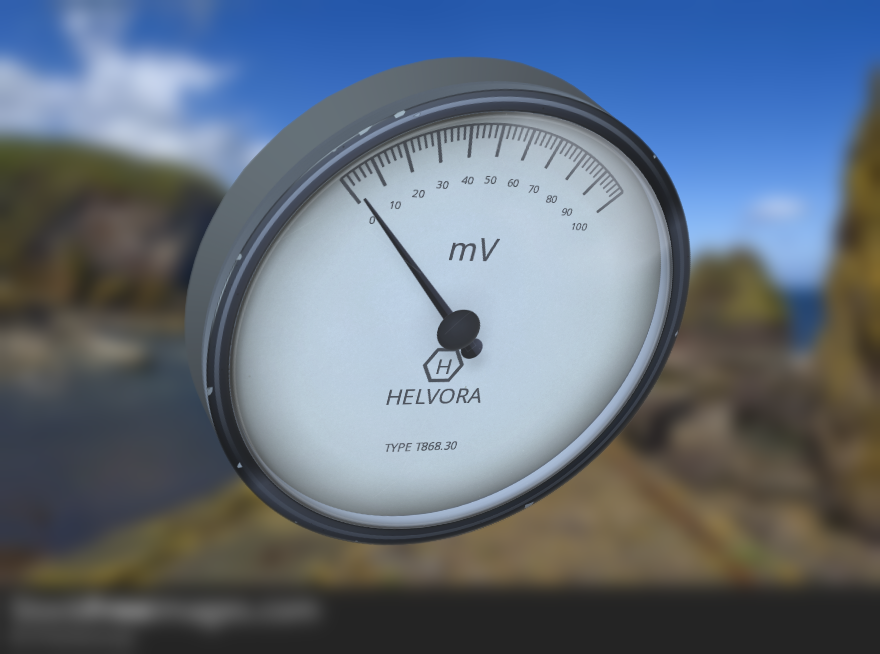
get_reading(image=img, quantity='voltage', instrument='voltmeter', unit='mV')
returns 2 mV
